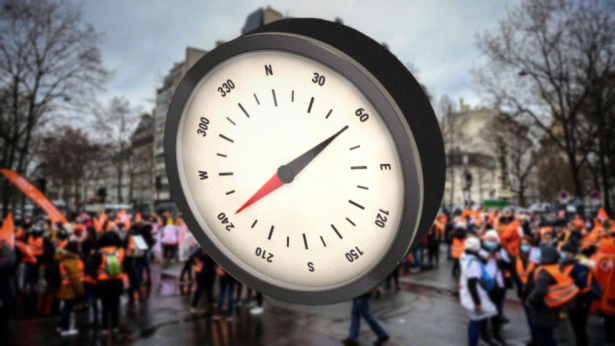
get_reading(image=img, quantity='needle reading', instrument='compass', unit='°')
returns 240 °
